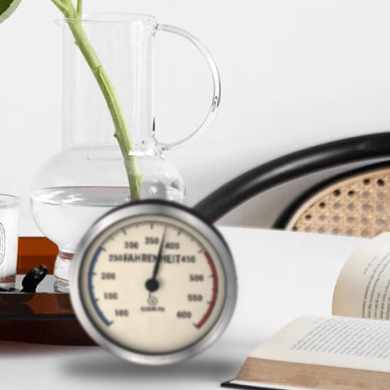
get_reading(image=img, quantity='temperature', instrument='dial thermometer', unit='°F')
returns 375 °F
